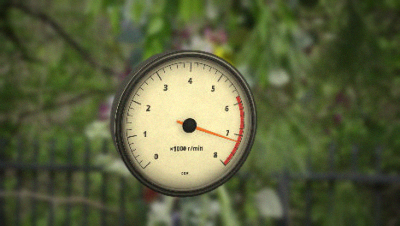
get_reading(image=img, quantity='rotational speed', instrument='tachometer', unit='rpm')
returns 7200 rpm
